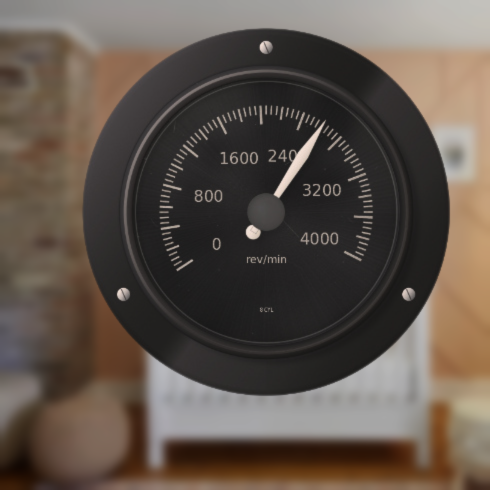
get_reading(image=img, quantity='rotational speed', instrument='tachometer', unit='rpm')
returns 2600 rpm
